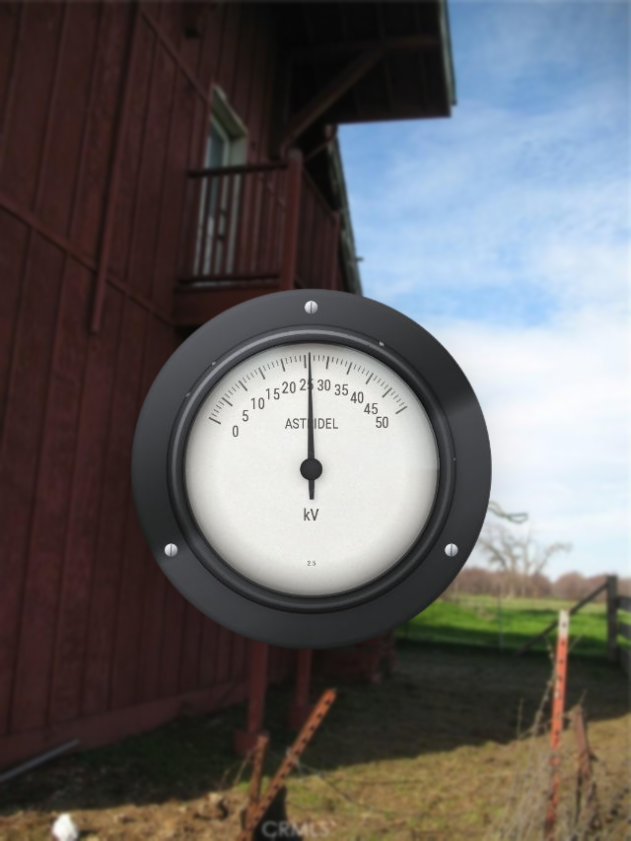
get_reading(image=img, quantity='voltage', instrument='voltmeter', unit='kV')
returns 26 kV
